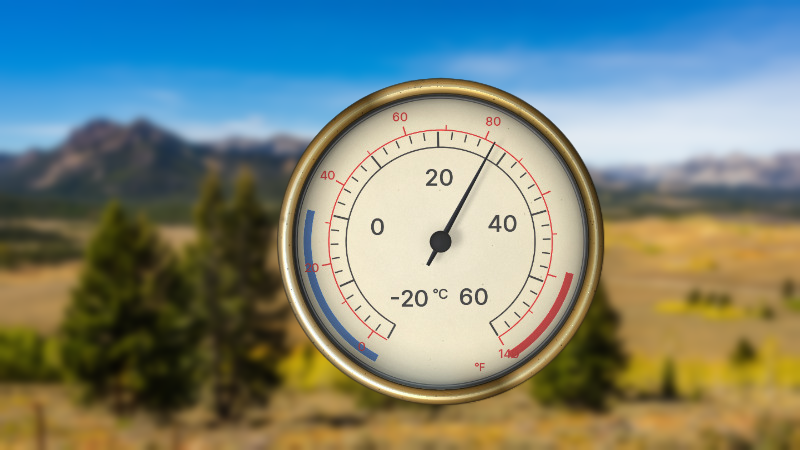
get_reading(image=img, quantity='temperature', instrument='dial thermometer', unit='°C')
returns 28 °C
